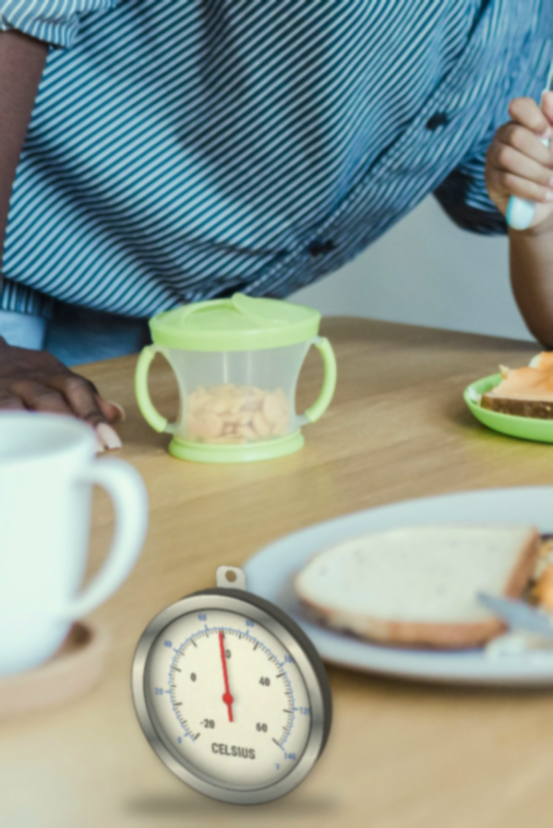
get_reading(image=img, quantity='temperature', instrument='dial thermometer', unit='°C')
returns 20 °C
